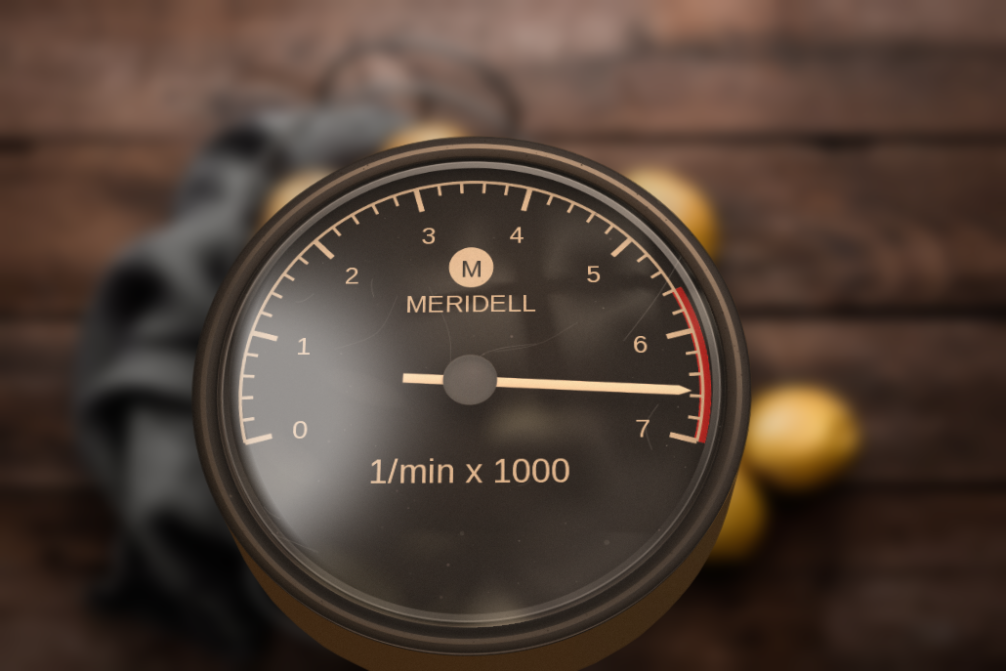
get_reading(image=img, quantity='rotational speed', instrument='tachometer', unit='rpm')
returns 6600 rpm
